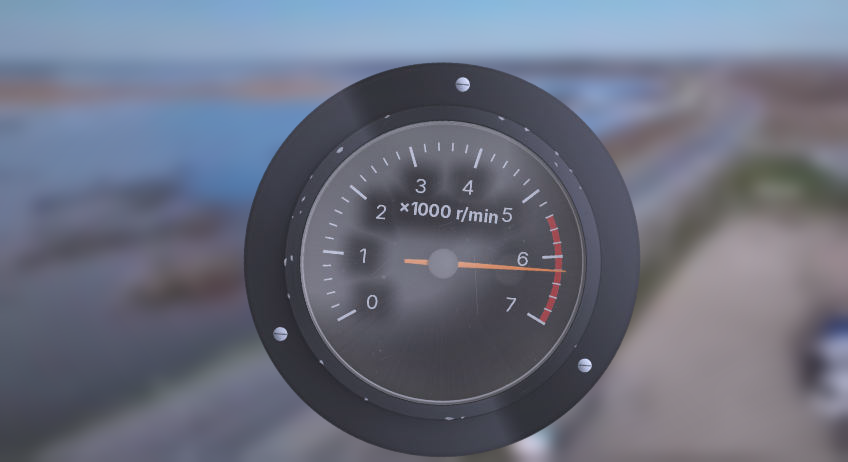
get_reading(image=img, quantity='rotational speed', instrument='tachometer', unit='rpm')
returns 6200 rpm
